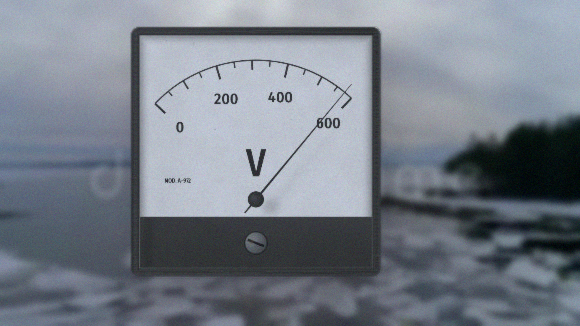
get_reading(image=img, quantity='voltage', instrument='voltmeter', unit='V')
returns 575 V
